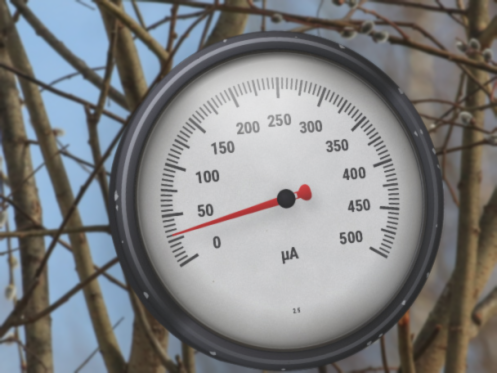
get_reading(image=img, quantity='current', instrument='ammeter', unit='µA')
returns 30 µA
